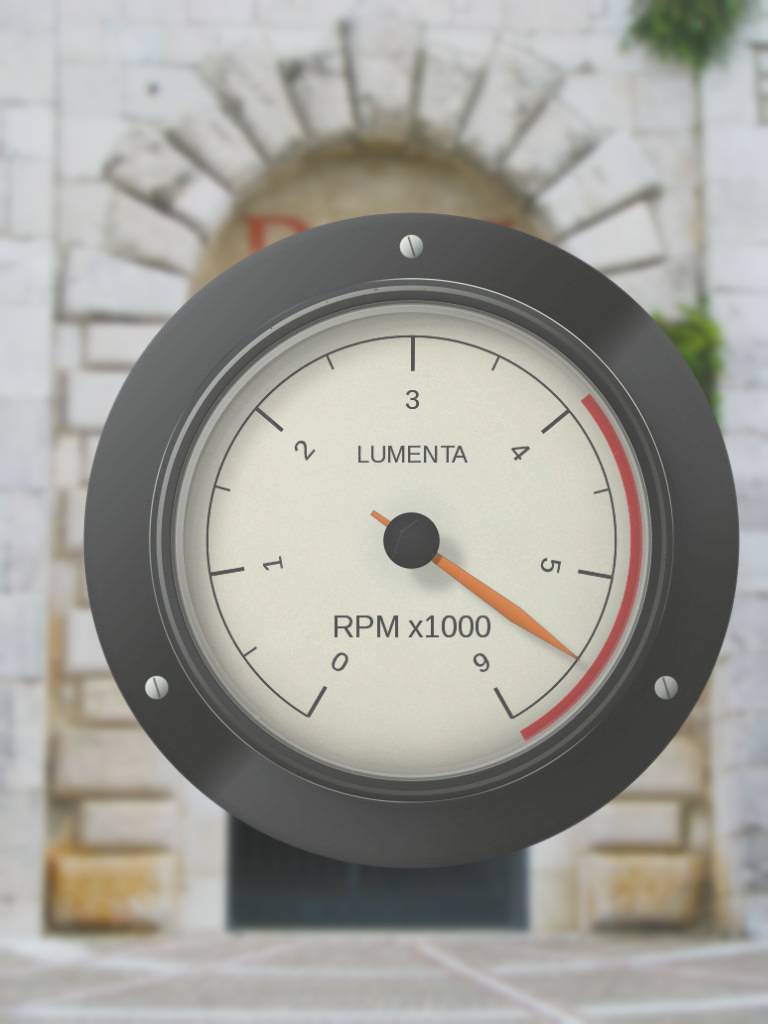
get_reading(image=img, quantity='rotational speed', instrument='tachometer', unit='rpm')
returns 5500 rpm
